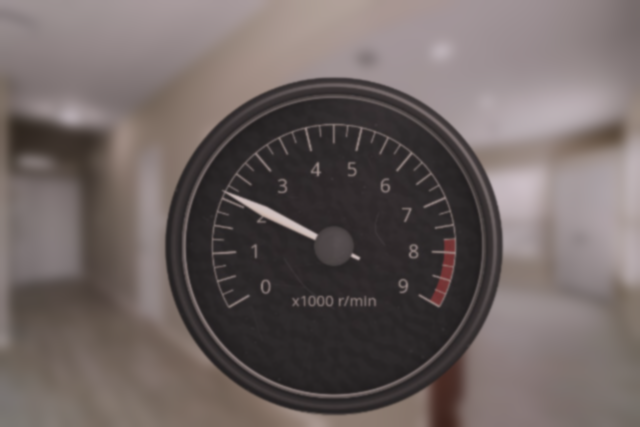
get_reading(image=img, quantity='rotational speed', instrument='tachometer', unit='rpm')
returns 2125 rpm
